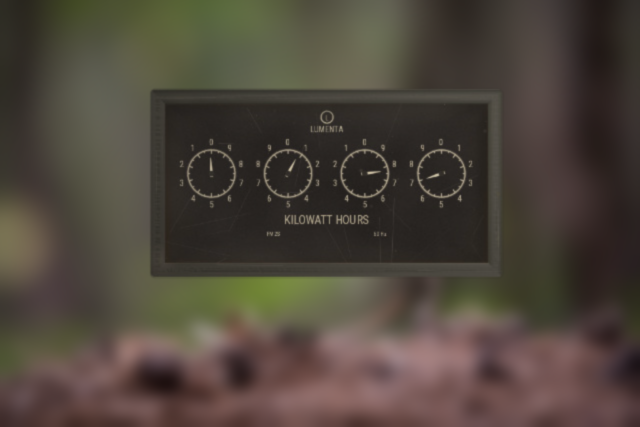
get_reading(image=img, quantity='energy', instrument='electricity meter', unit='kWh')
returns 77 kWh
